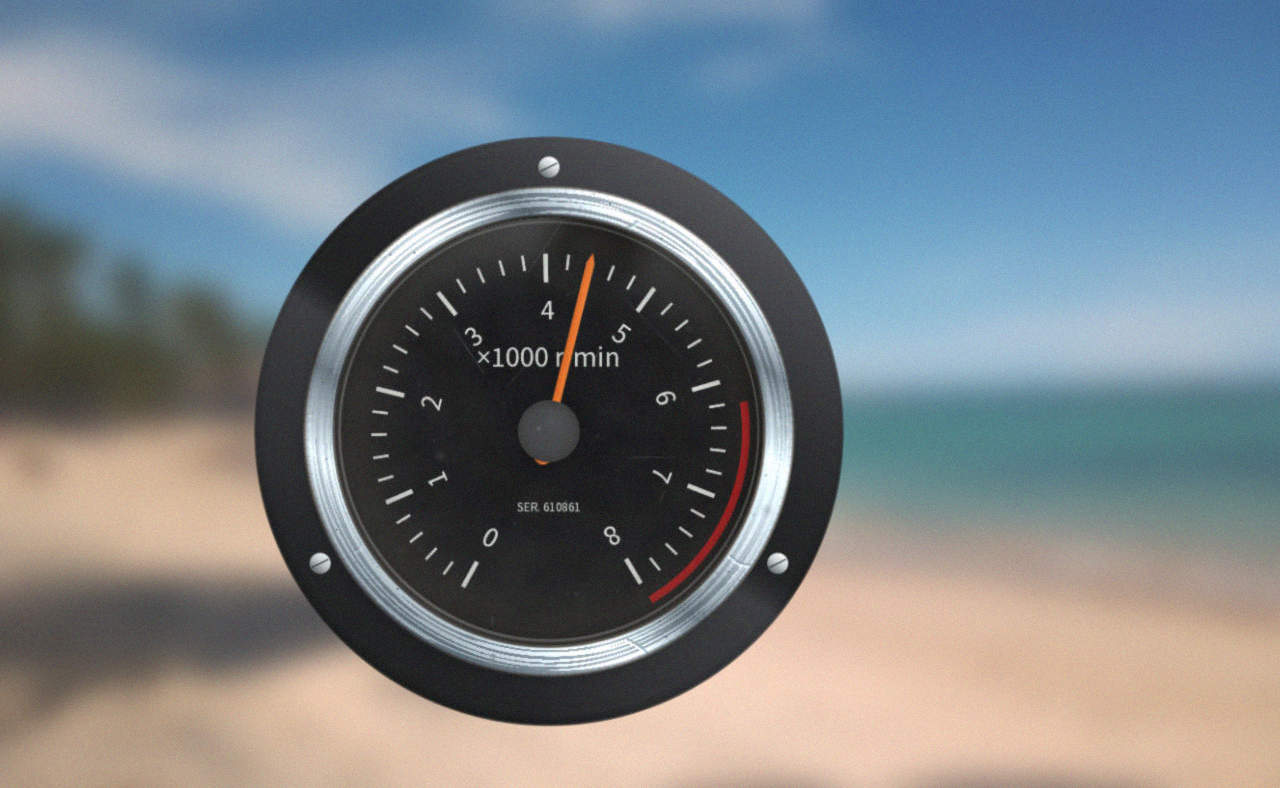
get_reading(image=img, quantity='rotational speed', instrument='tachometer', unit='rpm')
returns 4400 rpm
